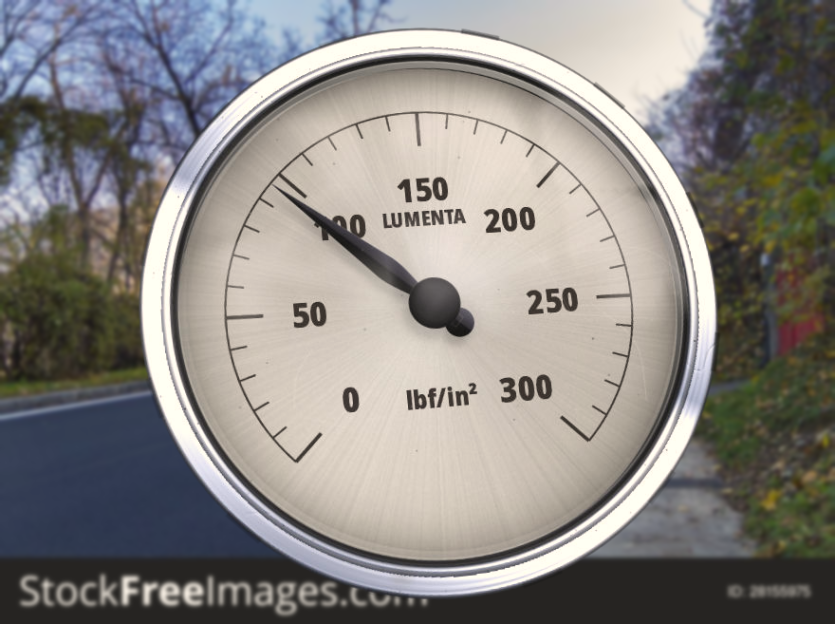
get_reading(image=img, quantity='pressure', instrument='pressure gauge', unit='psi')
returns 95 psi
